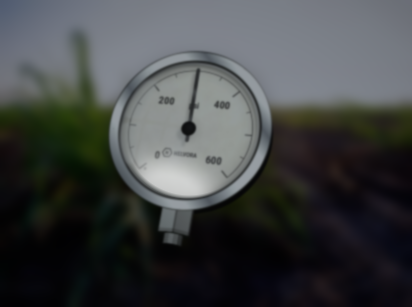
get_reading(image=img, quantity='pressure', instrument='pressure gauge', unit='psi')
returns 300 psi
